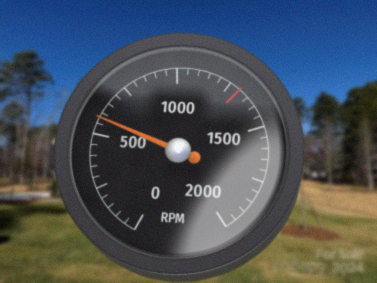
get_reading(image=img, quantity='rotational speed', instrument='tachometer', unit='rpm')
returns 575 rpm
